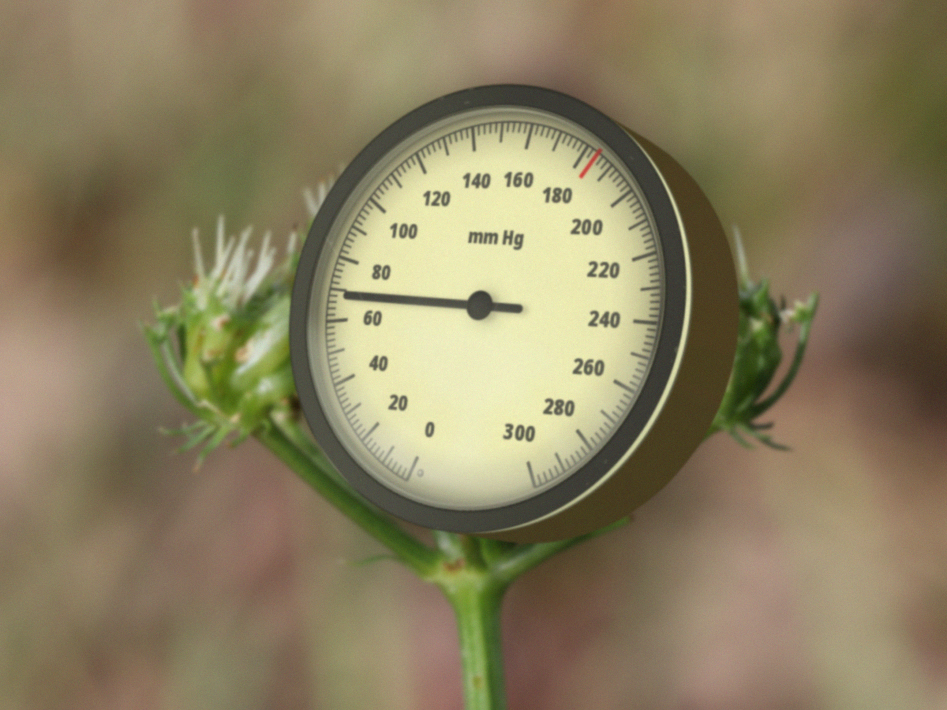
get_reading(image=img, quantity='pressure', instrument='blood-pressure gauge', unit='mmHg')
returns 68 mmHg
